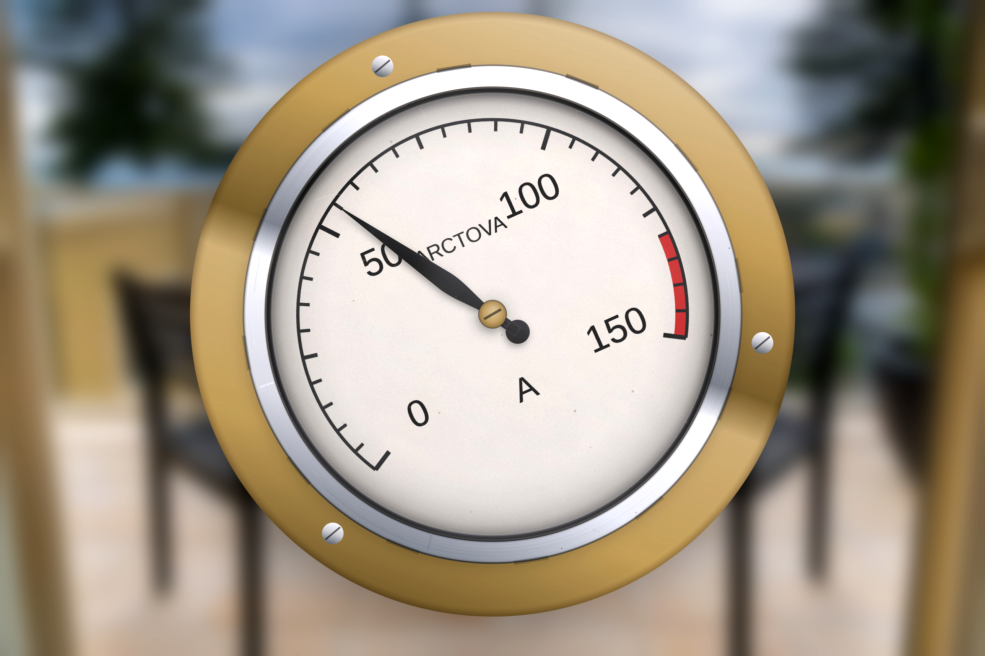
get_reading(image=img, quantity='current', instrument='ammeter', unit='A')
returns 55 A
